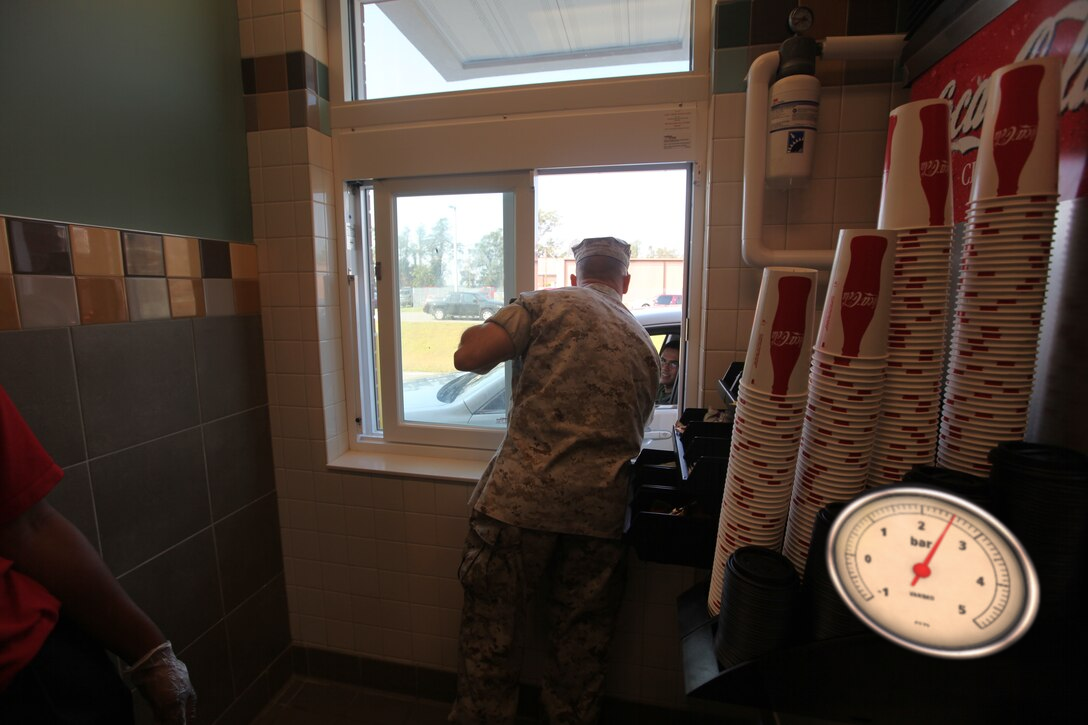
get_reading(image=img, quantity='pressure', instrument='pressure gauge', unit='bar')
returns 2.5 bar
